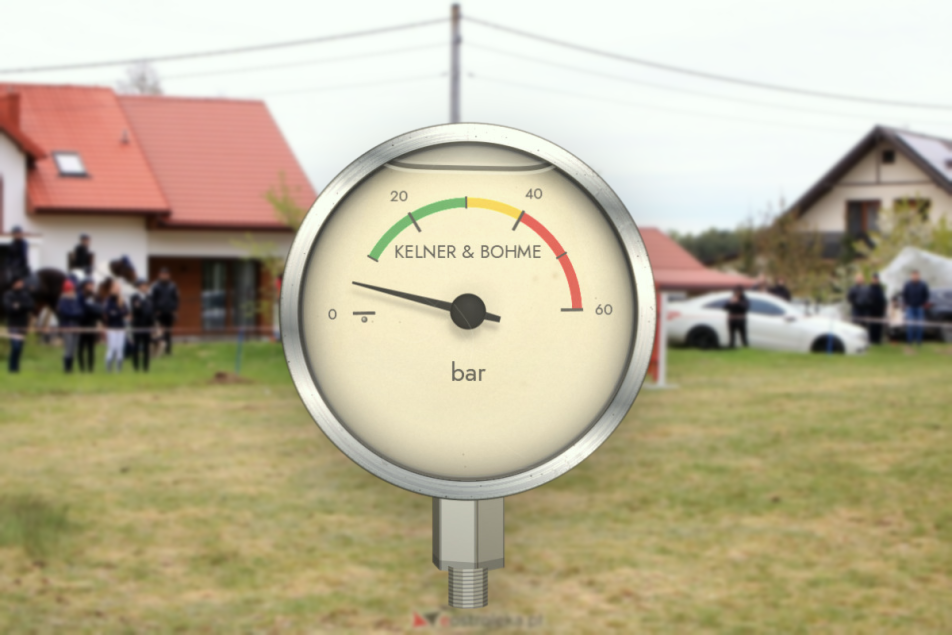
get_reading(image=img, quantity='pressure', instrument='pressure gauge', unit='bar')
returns 5 bar
